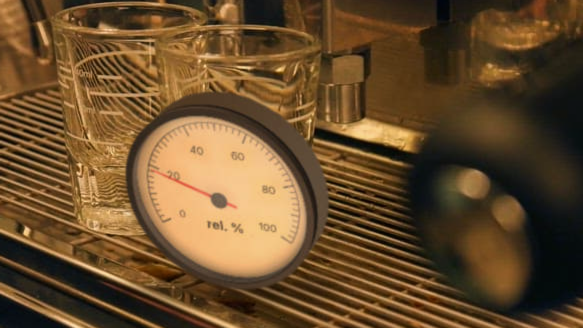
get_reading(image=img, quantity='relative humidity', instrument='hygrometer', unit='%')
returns 20 %
